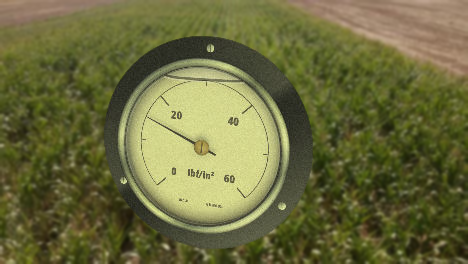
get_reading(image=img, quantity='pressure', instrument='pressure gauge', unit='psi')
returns 15 psi
